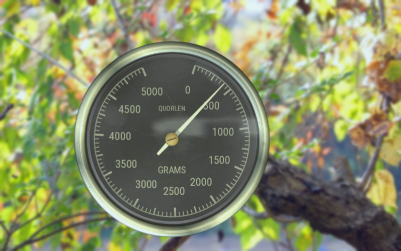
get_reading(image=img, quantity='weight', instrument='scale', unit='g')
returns 400 g
